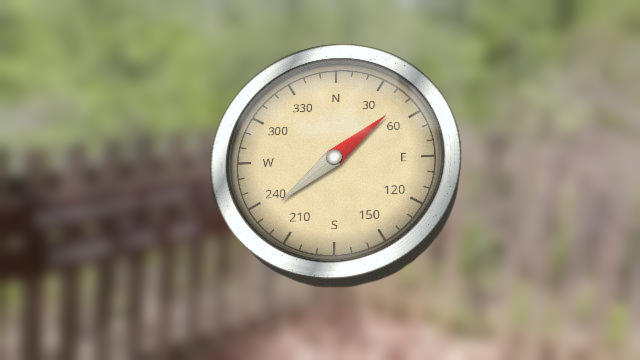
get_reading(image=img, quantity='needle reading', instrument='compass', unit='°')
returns 50 °
